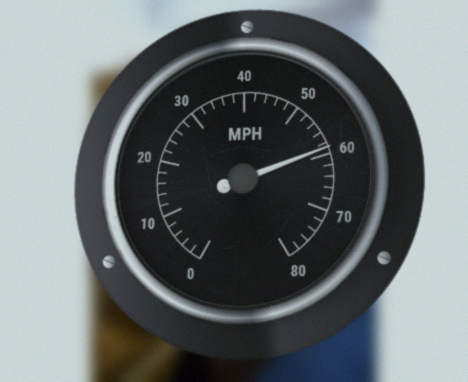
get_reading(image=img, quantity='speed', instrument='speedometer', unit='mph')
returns 59 mph
